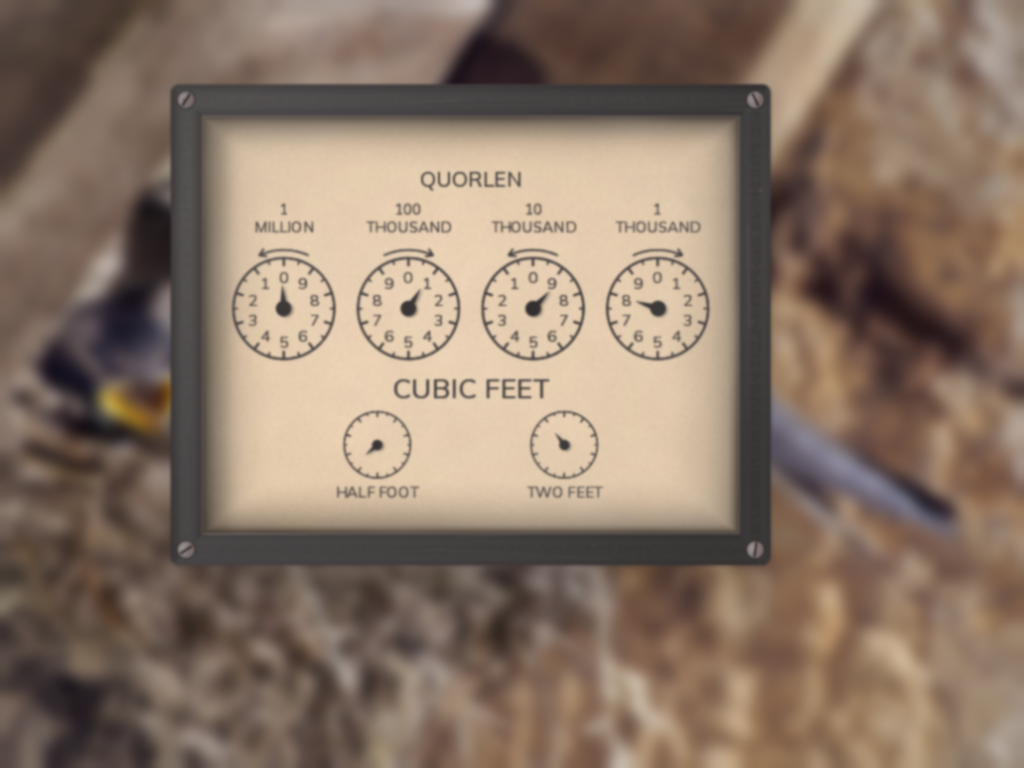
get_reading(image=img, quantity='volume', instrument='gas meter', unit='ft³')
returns 8800 ft³
